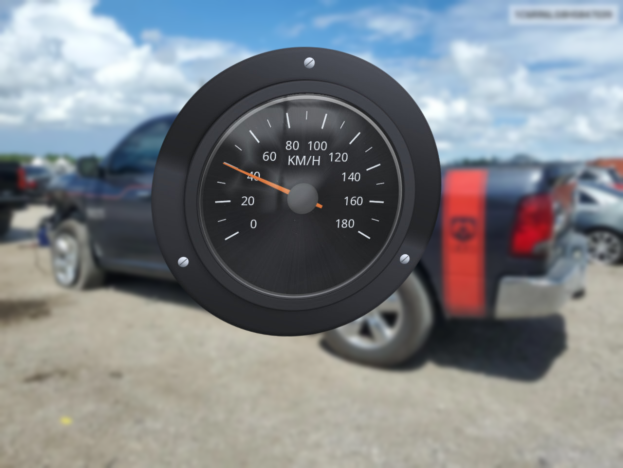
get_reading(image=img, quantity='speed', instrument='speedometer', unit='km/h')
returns 40 km/h
